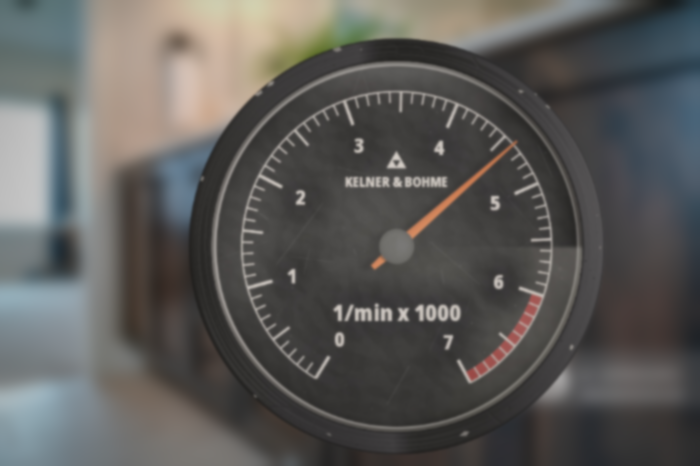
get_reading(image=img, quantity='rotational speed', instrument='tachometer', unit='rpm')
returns 4600 rpm
